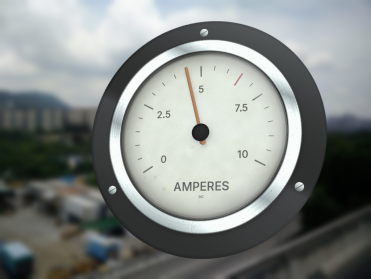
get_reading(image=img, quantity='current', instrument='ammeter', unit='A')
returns 4.5 A
